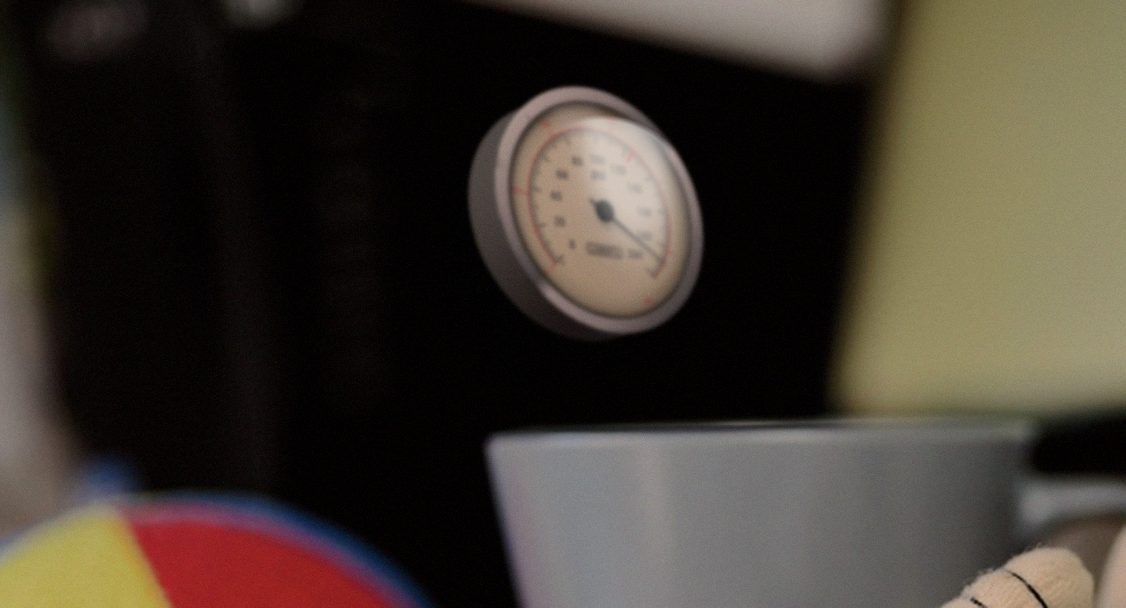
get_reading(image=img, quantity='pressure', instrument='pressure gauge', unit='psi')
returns 190 psi
